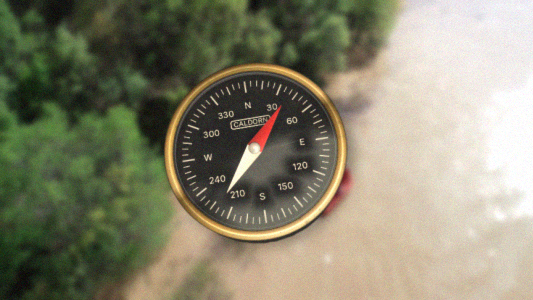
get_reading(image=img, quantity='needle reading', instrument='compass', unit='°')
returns 40 °
